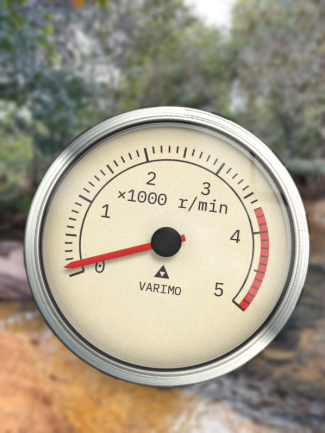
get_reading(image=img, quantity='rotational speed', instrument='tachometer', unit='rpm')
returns 100 rpm
